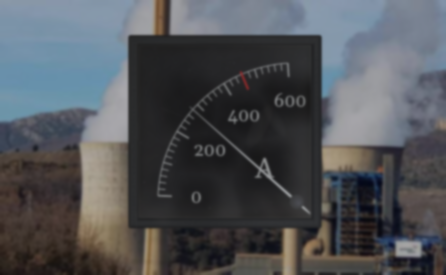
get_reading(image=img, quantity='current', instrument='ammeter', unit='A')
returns 280 A
